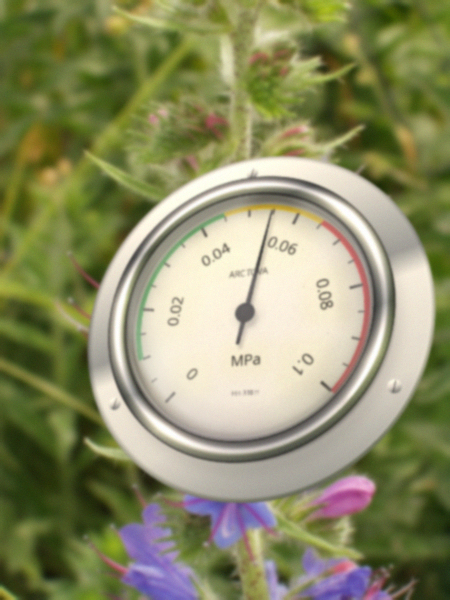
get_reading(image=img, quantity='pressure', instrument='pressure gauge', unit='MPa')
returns 0.055 MPa
